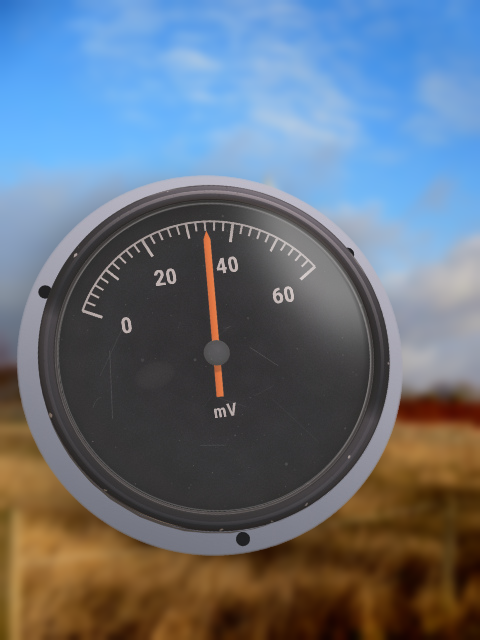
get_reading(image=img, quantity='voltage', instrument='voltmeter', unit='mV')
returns 34 mV
